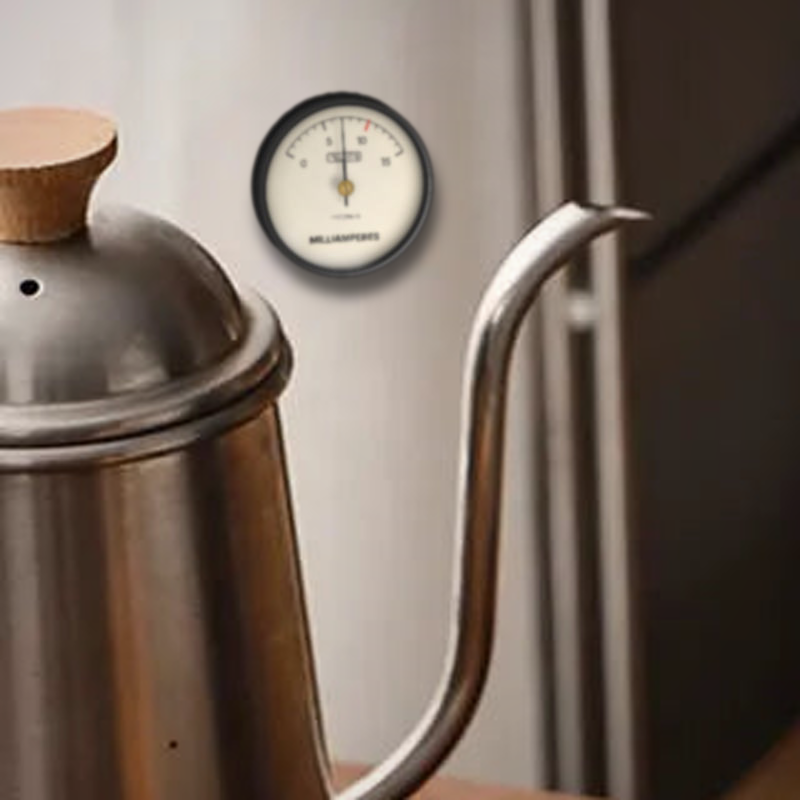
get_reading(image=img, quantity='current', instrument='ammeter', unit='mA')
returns 7 mA
